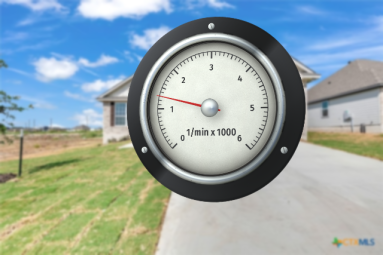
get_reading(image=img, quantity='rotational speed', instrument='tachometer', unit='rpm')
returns 1300 rpm
